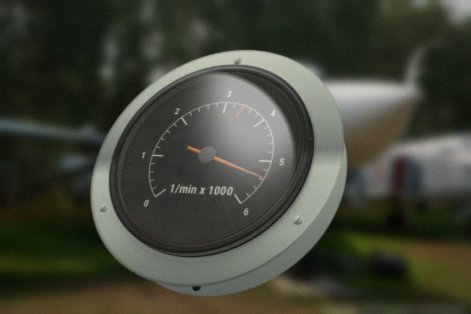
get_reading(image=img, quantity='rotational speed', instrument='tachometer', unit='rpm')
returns 5400 rpm
